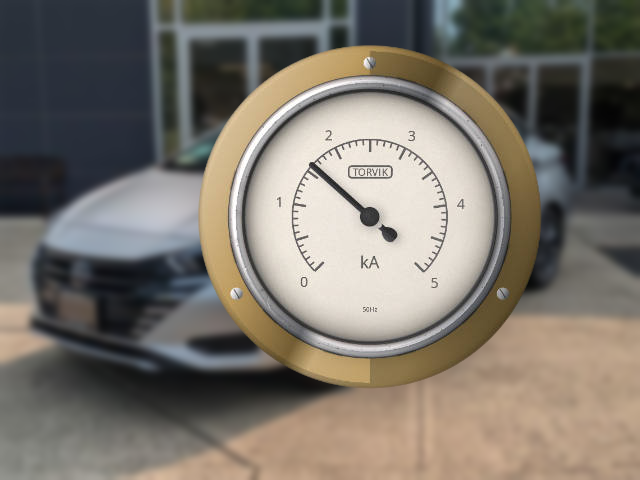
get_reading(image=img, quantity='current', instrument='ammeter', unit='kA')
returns 1.6 kA
